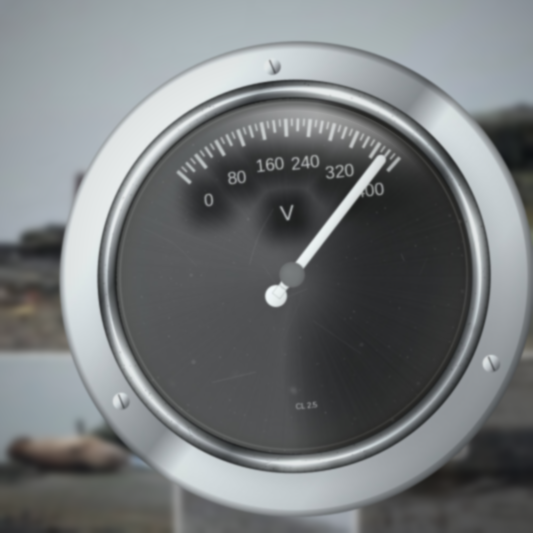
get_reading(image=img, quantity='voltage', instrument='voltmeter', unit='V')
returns 380 V
